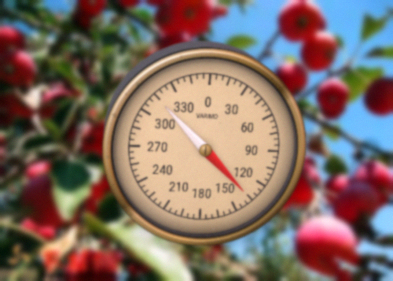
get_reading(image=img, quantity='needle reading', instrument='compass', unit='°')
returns 135 °
